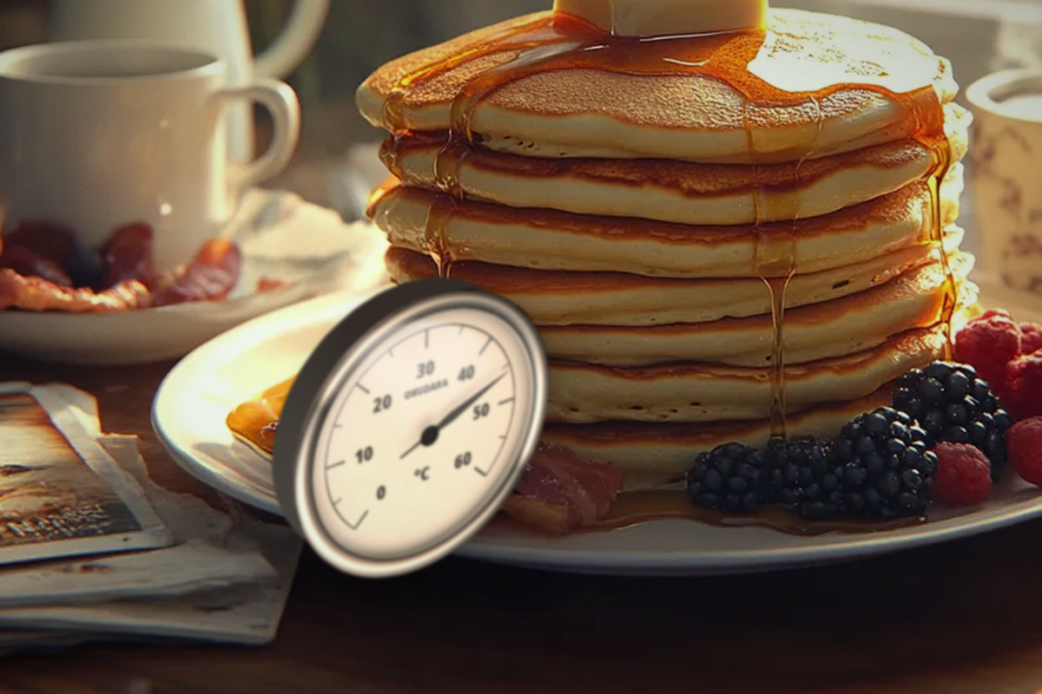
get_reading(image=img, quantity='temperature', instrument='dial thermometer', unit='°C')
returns 45 °C
